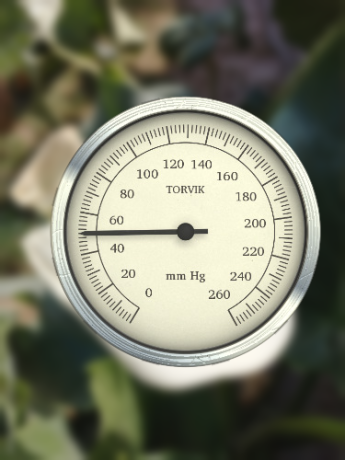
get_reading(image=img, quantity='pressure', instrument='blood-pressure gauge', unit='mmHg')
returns 50 mmHg
